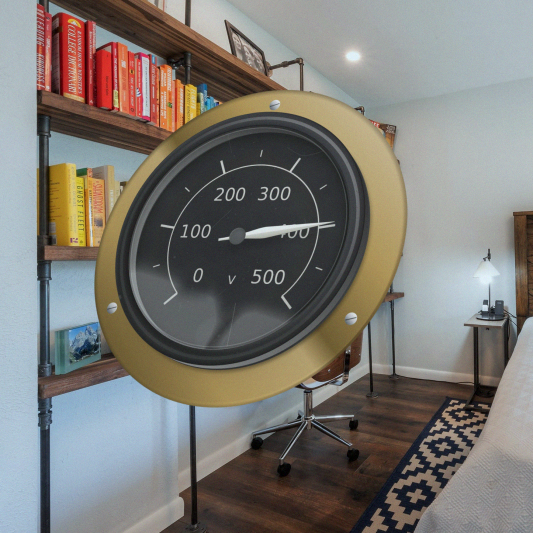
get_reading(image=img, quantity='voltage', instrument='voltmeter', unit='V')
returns 400 V
